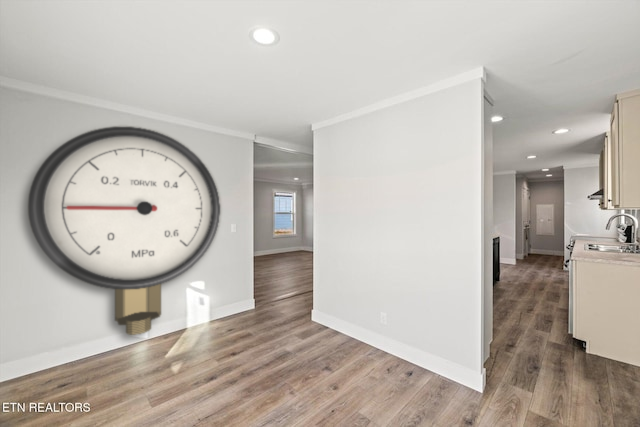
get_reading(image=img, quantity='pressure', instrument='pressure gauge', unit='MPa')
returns 0.1 MPa
